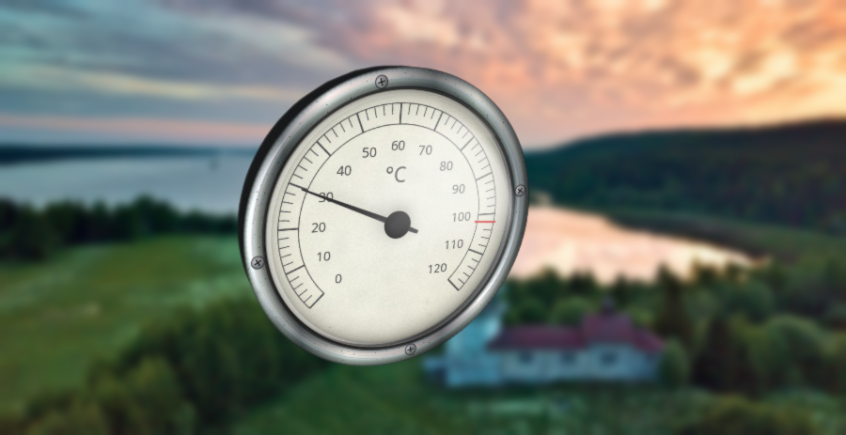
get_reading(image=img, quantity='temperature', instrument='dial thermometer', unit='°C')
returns 30 °C
